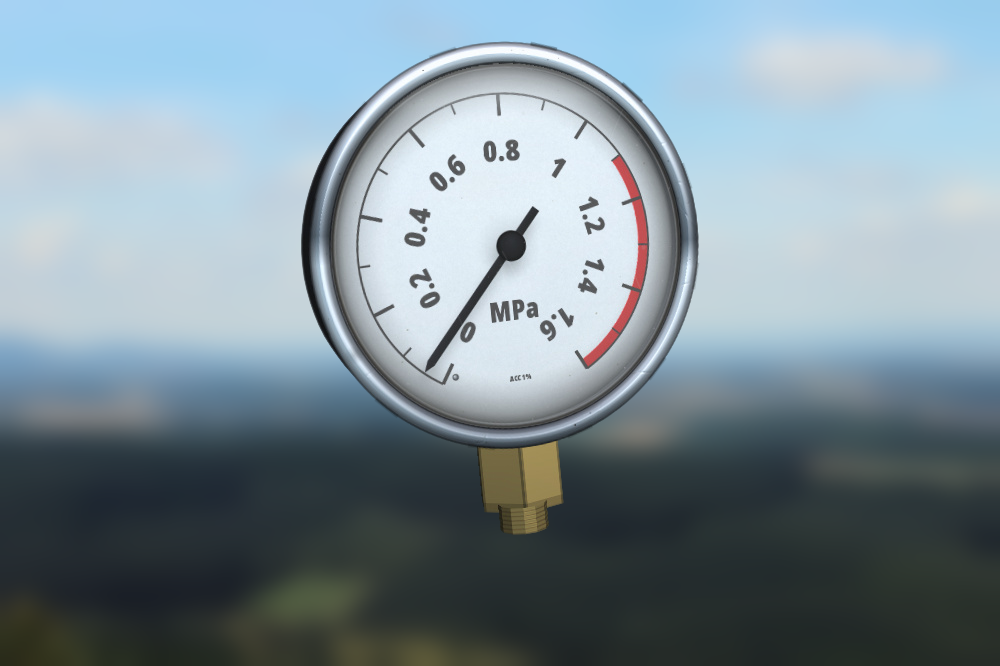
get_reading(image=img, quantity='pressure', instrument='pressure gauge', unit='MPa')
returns 0.05 MPa
